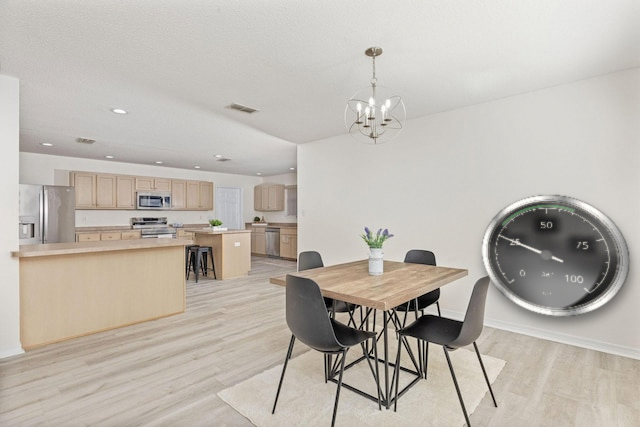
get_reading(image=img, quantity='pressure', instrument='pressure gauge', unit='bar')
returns 25 bar
